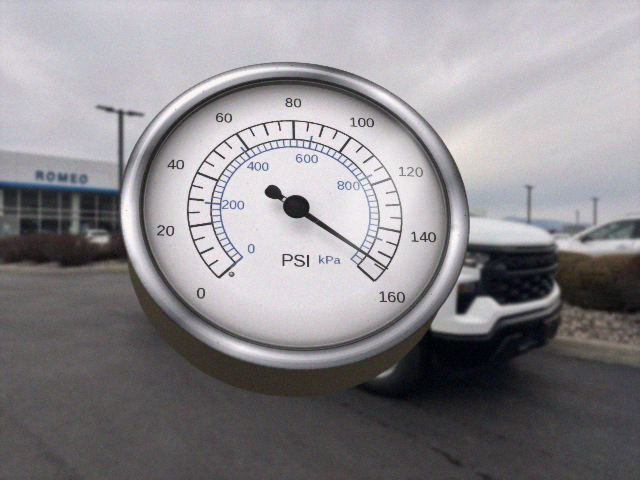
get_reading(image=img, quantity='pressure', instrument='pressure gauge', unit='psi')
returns 155 psi
